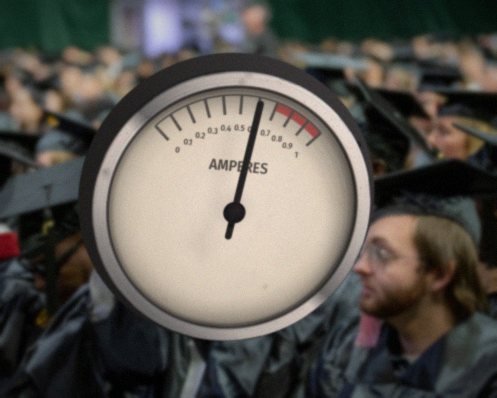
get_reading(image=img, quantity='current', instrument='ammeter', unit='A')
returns 0.6 A
